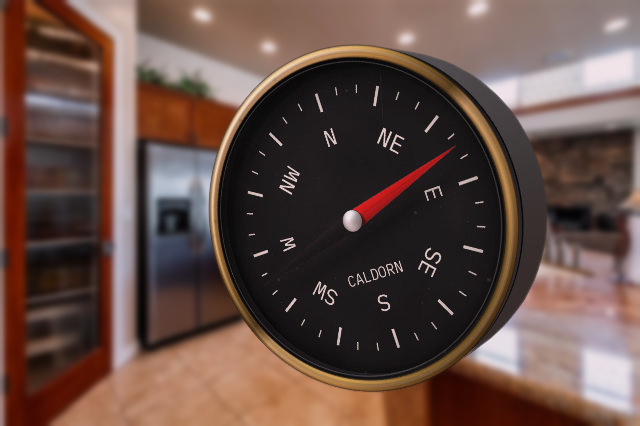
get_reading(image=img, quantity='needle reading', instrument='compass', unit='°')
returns 75 °
